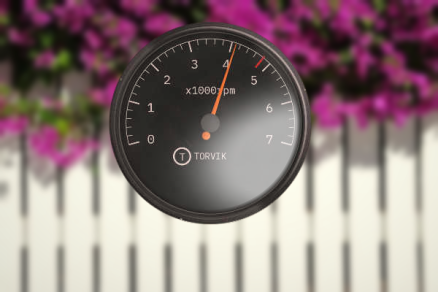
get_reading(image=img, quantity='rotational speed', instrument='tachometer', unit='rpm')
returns 4100 rpm
